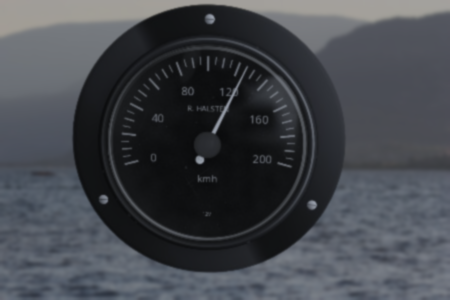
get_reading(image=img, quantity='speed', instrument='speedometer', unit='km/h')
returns 125 km/h
